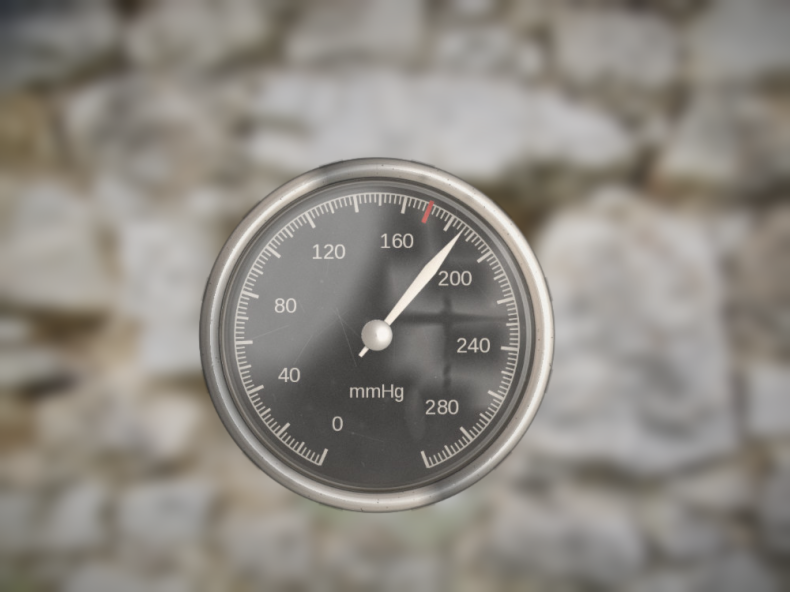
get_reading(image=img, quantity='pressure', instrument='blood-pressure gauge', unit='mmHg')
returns 186 mmHg
